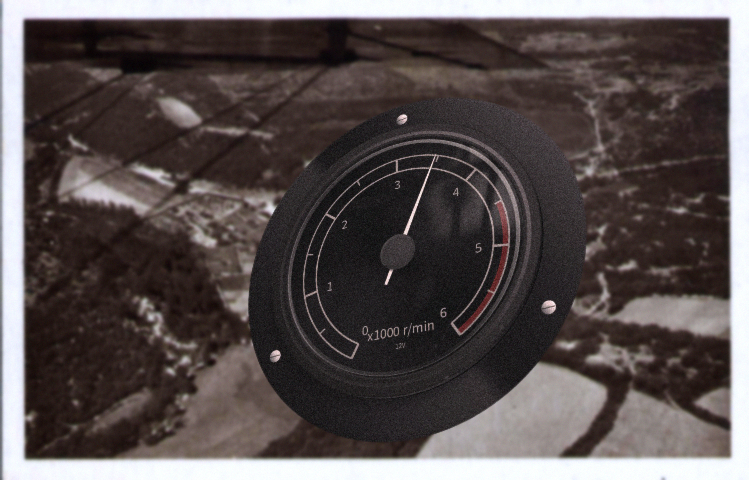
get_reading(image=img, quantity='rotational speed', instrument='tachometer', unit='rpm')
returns 3500 rpm
